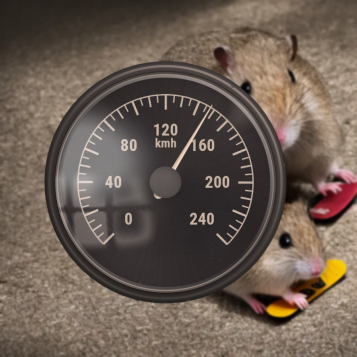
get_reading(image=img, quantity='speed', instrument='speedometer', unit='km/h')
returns 147.5 km/h
